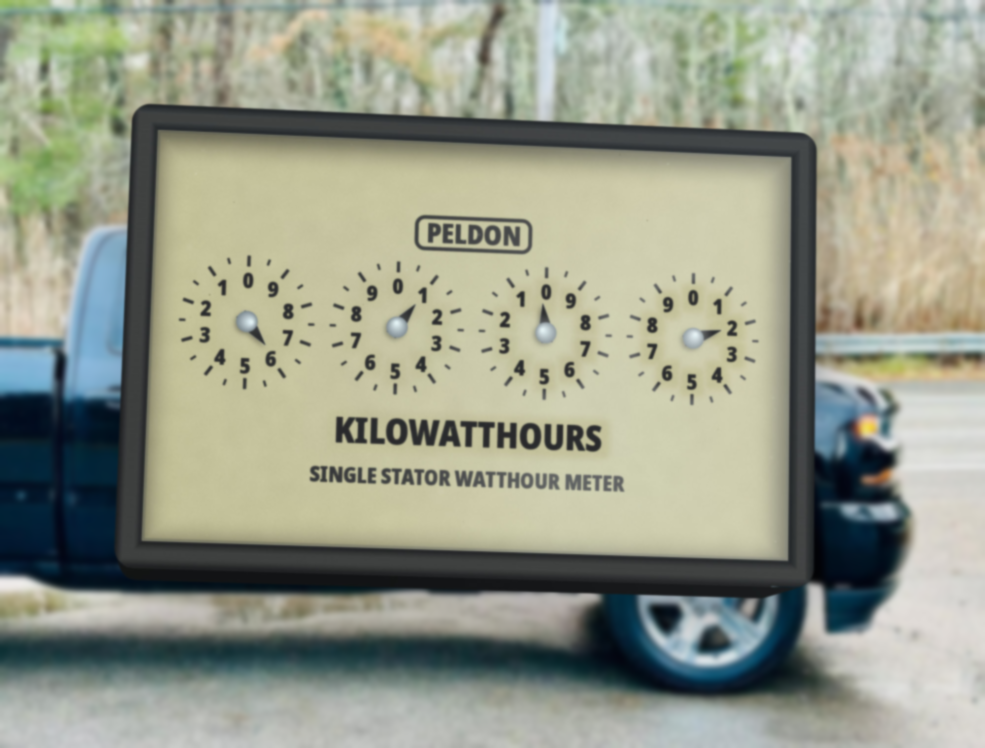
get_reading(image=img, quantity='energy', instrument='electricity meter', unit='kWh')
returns 6102 kWh
